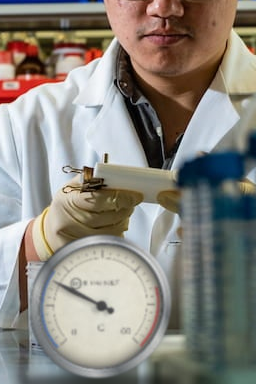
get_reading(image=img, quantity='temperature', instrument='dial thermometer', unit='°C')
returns 16 °C
